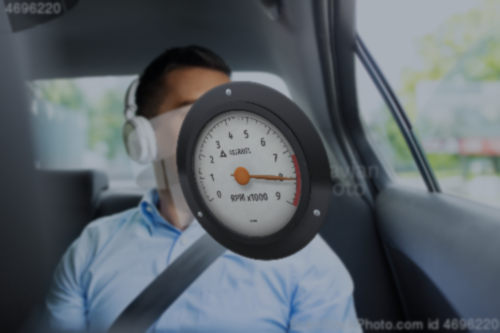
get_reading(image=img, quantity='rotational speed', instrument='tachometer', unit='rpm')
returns 8000 rpm
